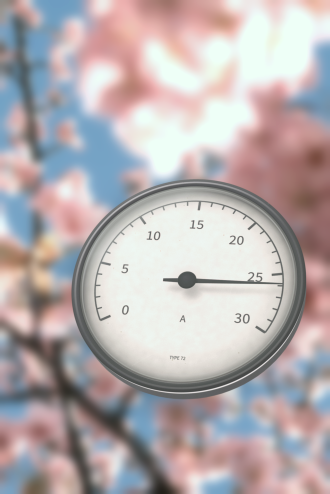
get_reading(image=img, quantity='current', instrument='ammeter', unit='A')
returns 26 A
